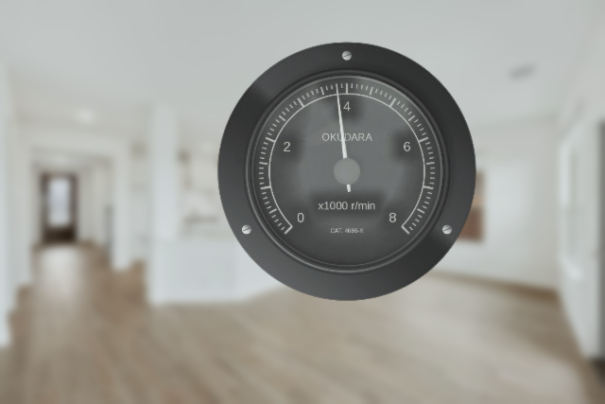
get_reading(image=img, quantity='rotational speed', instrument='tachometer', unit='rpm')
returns 3800 rpm
